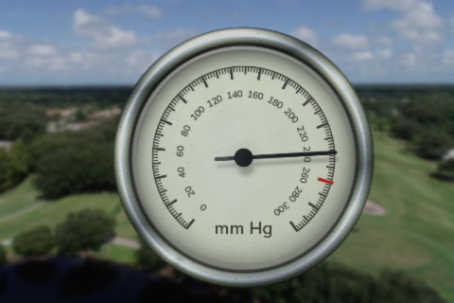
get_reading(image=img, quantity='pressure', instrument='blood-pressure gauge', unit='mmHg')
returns 240 mmHg
